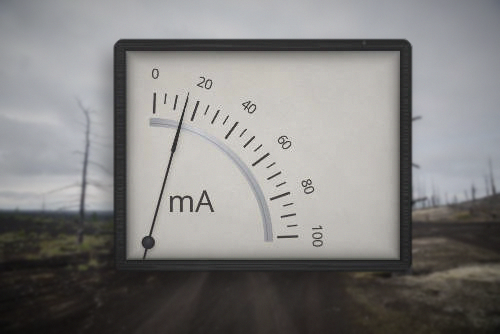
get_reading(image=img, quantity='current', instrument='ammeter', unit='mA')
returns 15 mA
